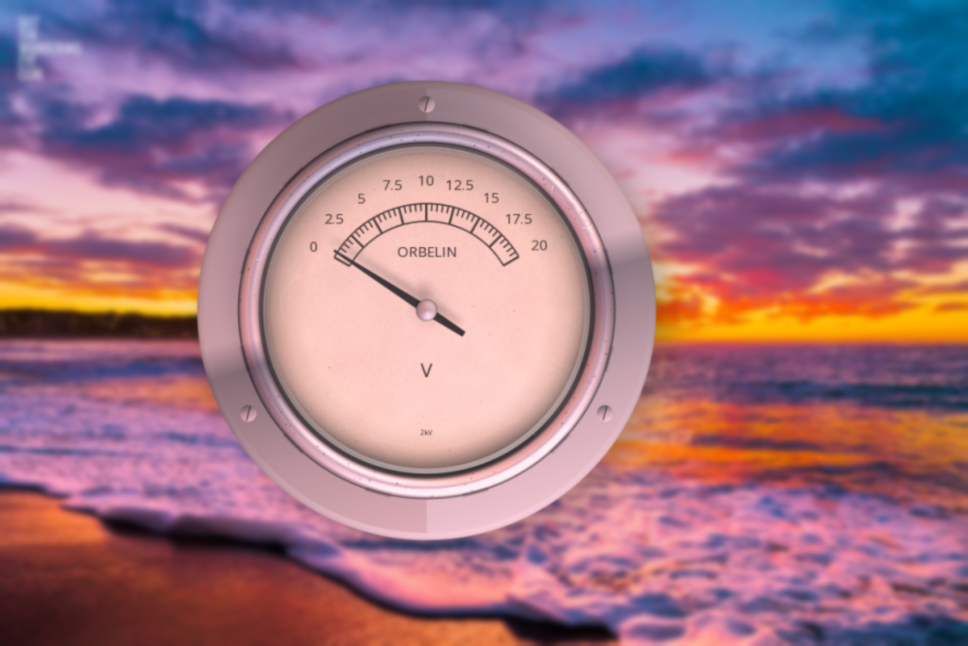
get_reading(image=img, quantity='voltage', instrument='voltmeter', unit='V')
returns 0.5 V
